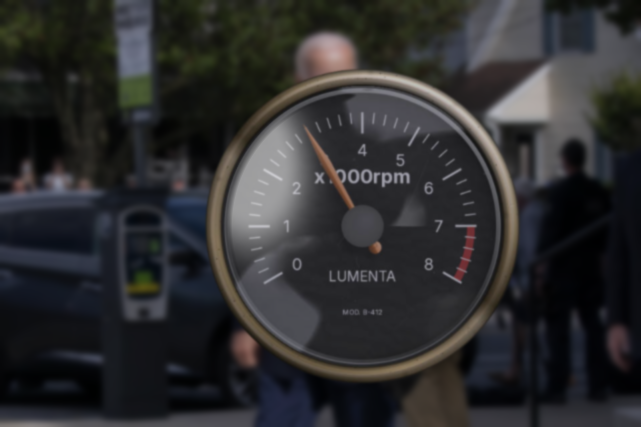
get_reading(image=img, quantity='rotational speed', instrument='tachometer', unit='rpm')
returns 3000 rpm
